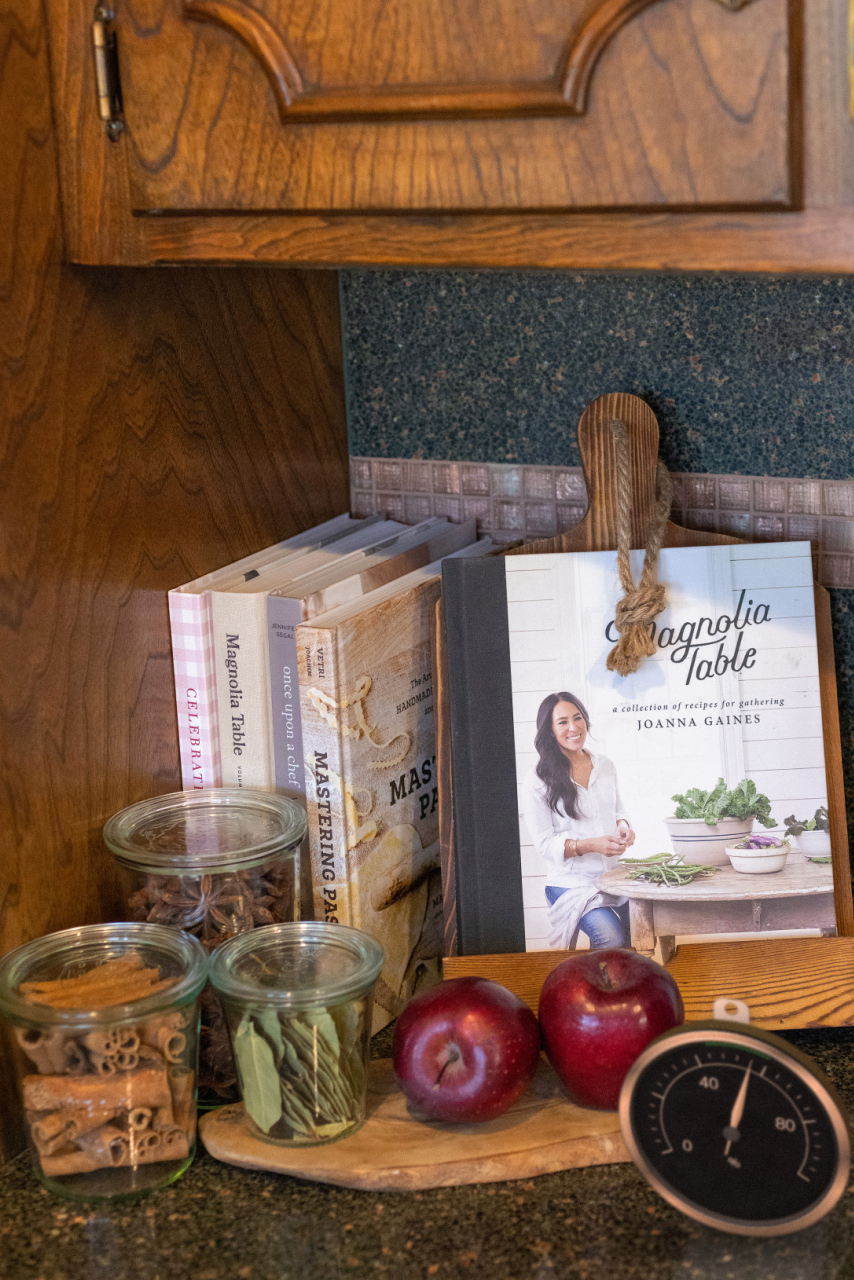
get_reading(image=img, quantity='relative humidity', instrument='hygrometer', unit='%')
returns 56 %
